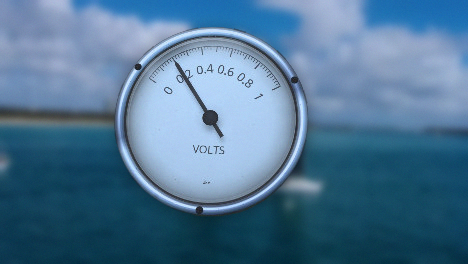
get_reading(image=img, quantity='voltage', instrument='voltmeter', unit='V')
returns 0.2 V
